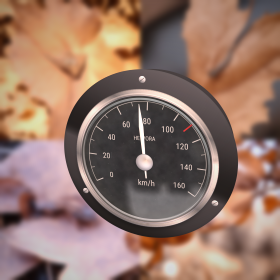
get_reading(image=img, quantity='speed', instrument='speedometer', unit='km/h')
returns 75 km/h
